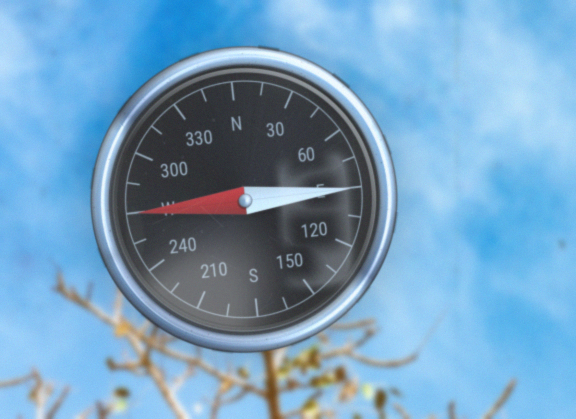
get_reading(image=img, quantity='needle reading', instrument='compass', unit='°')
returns 270 °
